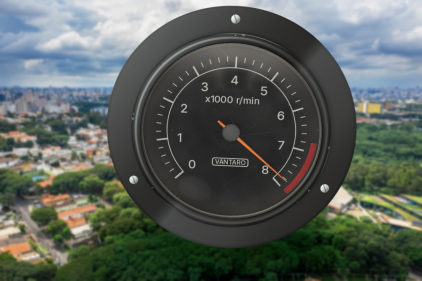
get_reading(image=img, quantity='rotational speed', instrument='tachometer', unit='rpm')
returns 7800 rpm
